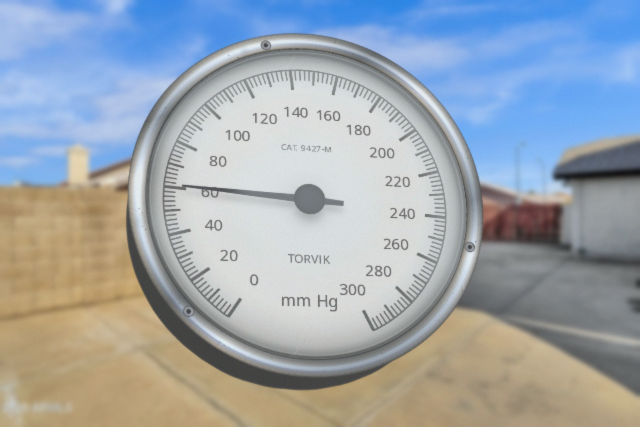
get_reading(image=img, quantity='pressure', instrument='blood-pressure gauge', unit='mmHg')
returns 60 mmHg
